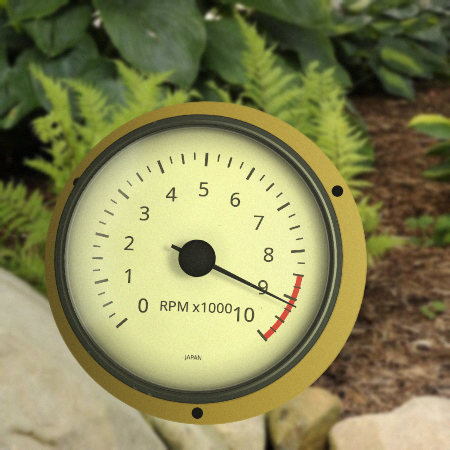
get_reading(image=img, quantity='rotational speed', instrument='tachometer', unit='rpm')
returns 9125 rpm
